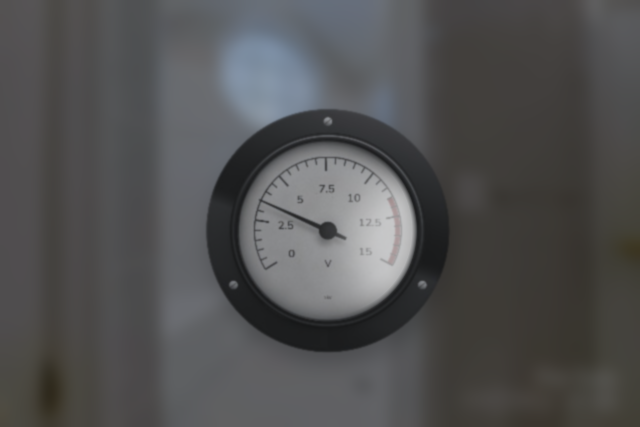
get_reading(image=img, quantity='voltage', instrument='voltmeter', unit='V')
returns 3.5 V
